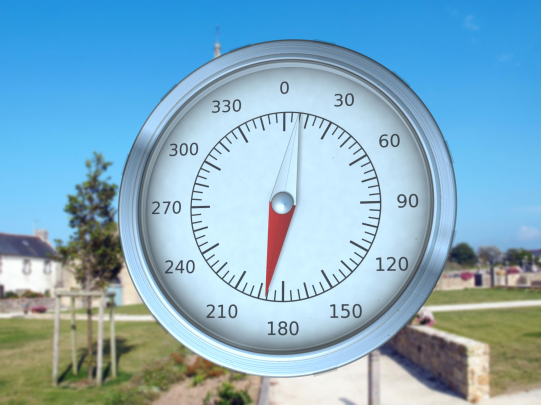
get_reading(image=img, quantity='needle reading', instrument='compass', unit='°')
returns 190 °
